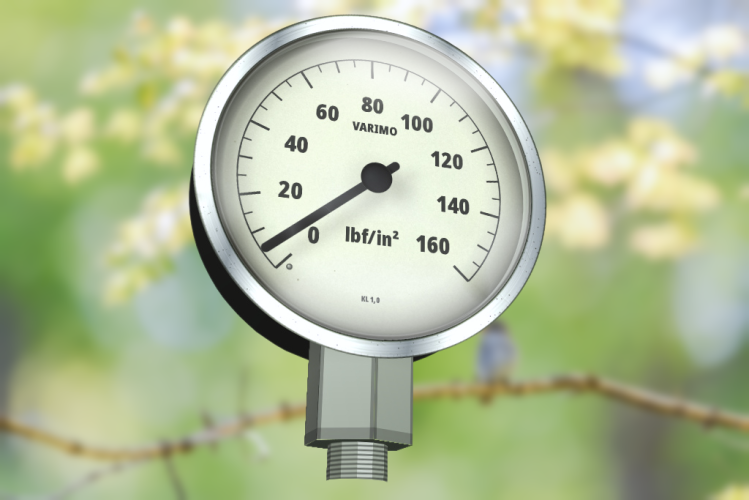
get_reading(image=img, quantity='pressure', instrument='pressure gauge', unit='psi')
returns 5 psi
